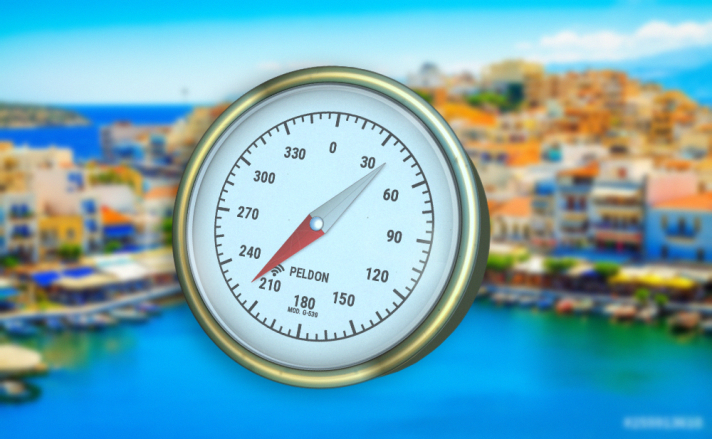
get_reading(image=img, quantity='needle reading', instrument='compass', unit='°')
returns 220 °
